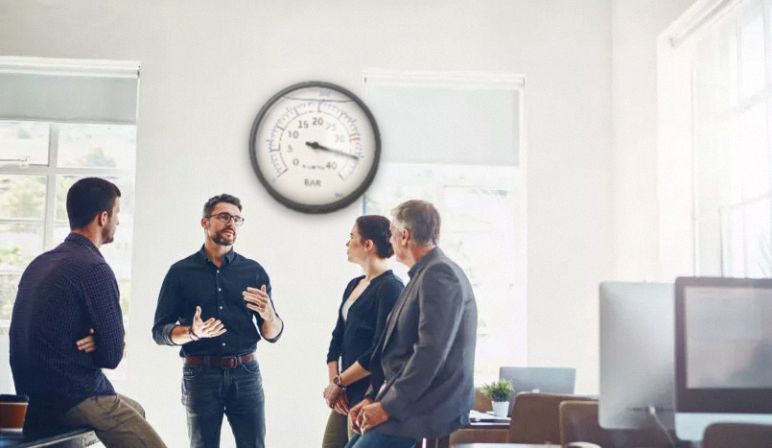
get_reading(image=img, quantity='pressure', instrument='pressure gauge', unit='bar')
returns 35 bar
